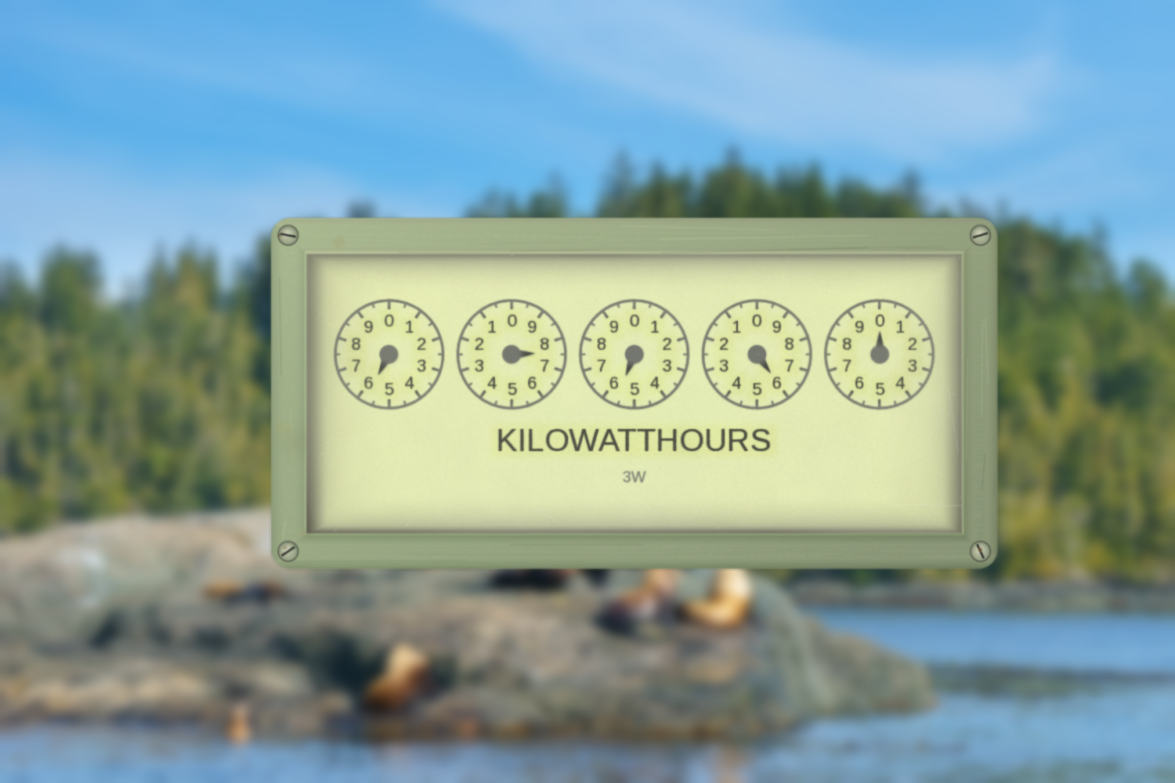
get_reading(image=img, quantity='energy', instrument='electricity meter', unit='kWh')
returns 57560 kWh
